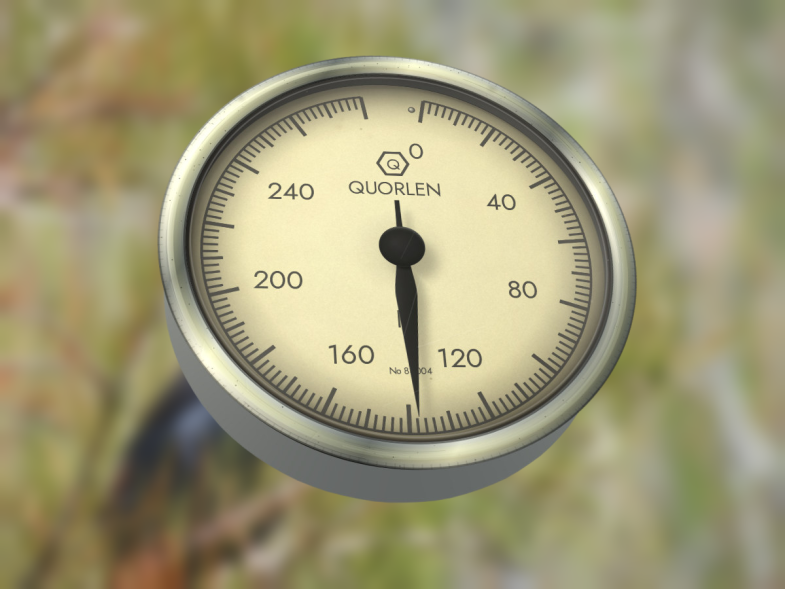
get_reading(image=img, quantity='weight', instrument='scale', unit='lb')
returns 138 lb
